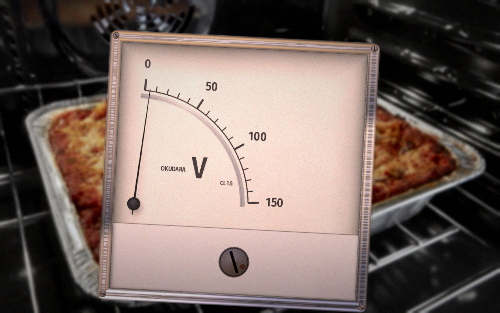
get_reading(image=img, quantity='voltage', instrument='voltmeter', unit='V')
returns 5 V
